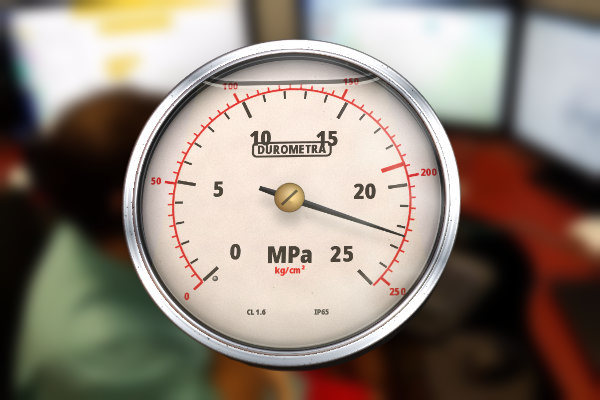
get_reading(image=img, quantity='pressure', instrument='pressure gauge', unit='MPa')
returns 22.5 MPa
